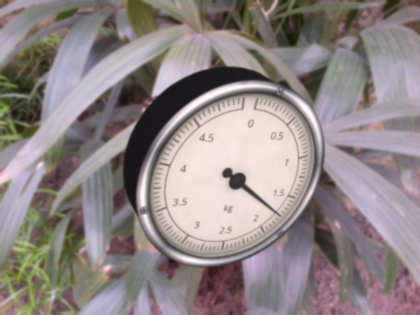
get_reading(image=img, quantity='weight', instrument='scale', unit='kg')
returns 1.75 kg
